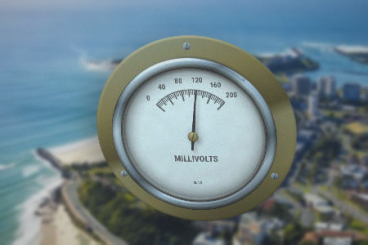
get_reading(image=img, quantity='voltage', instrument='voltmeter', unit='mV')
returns 120 mV
